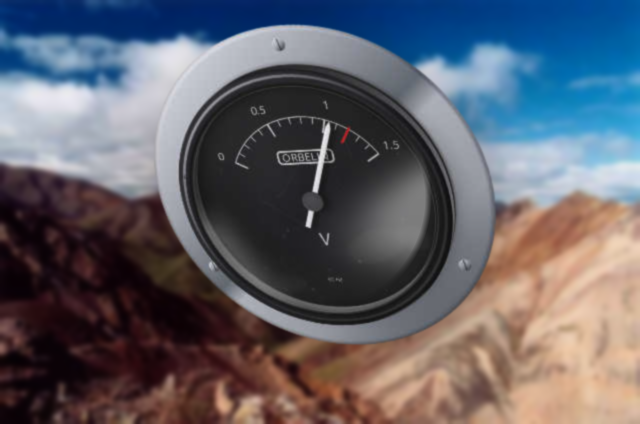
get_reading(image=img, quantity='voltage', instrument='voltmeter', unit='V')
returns 1.05 V
